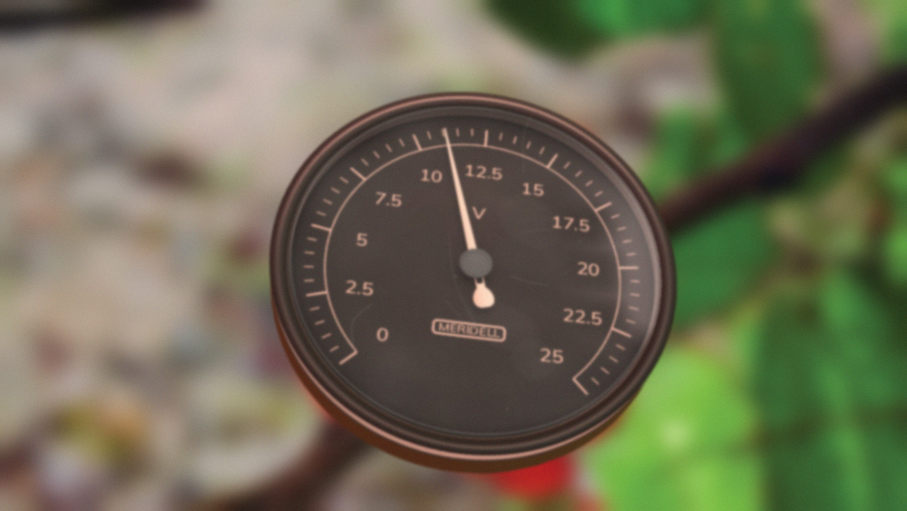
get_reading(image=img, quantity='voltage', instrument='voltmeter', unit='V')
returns 11 V
